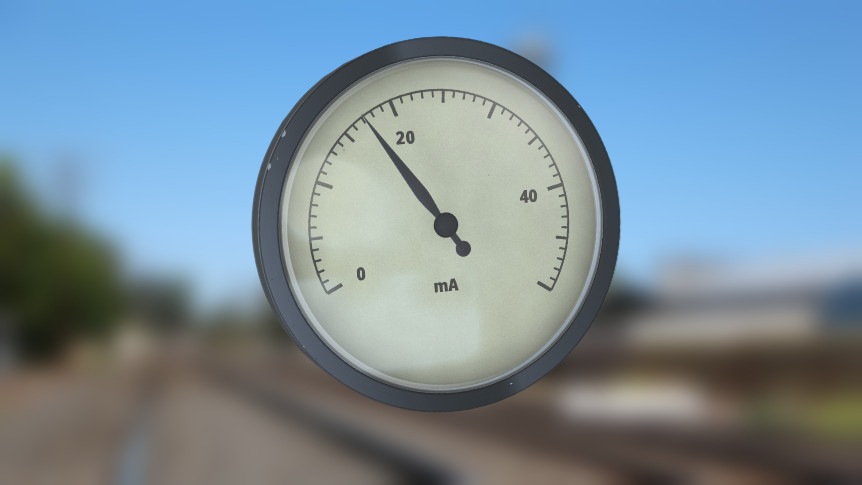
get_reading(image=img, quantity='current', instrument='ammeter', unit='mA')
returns 17 mA
